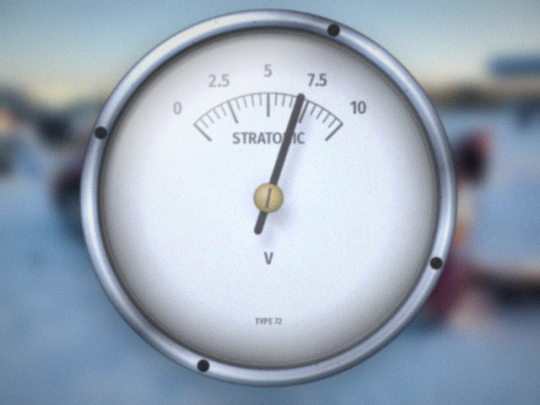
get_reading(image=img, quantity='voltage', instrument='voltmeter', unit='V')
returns 7 V
